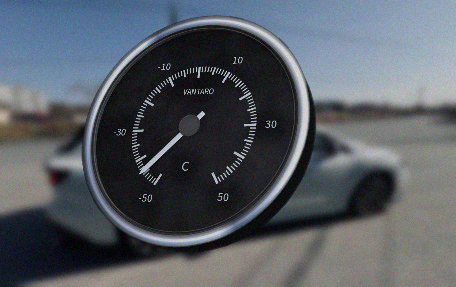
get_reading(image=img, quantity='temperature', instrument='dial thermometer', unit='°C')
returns -45 °C
